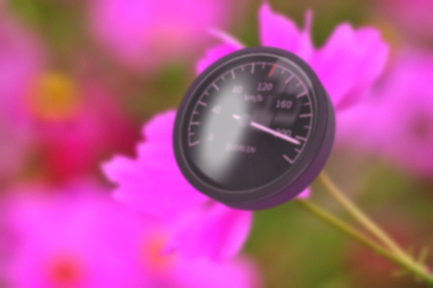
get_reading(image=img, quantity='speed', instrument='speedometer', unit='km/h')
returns 205 km/h
